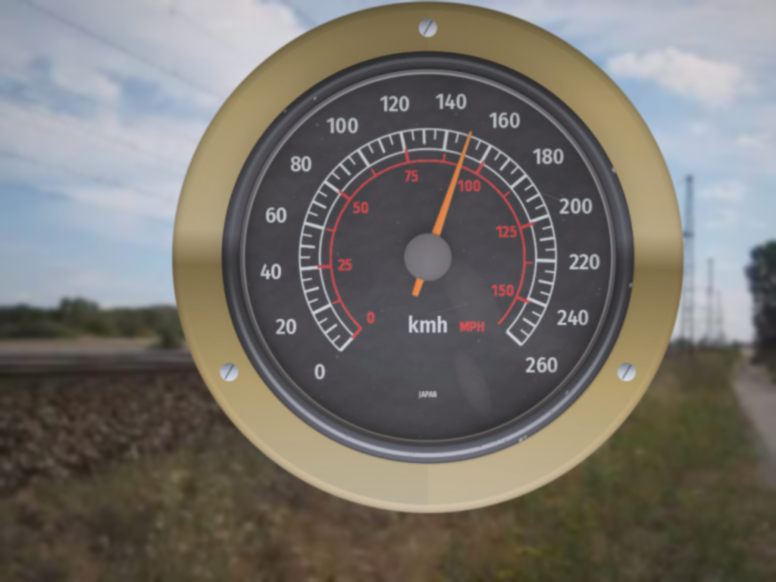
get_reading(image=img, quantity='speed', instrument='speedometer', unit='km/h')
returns 150 km/h
